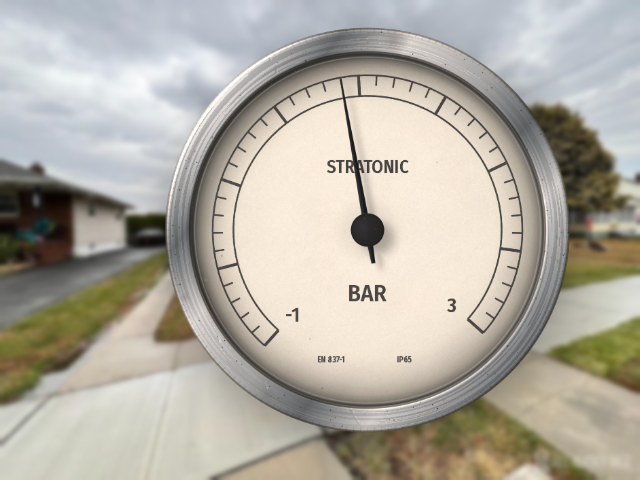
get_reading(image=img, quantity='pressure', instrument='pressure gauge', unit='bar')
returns 0.9 bar
